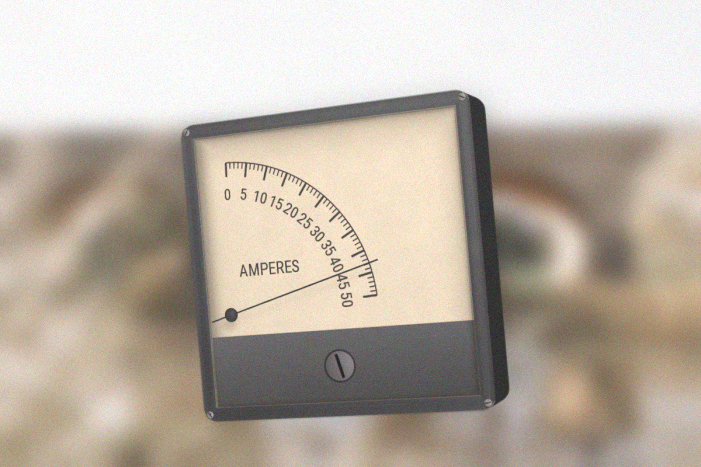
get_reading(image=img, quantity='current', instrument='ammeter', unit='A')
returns 43 A
